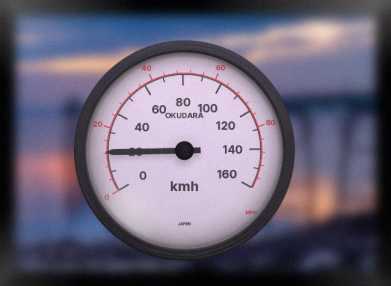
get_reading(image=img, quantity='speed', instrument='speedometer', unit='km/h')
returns 20 km/h
